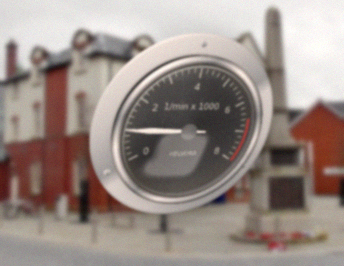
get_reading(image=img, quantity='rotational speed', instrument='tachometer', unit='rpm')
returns 1000 rpm
